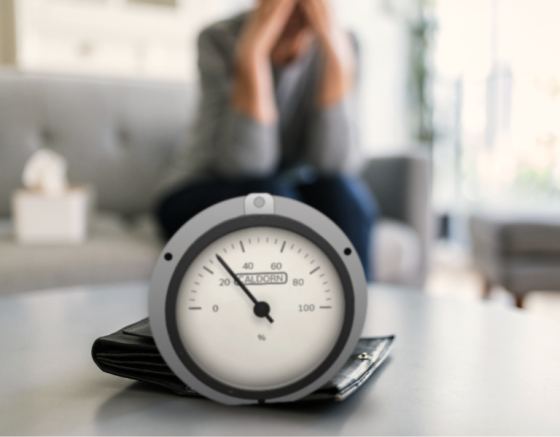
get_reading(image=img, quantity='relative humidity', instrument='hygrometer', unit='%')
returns 28 %
